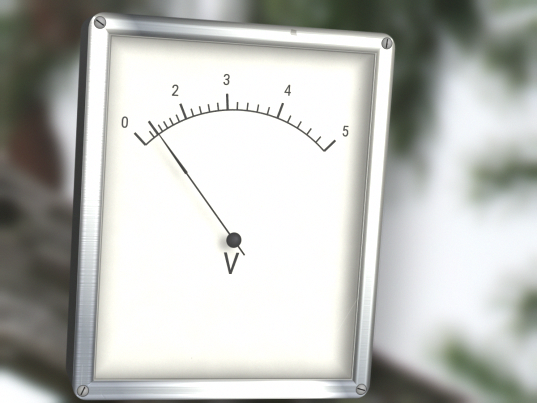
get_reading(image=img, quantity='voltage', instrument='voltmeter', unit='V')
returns 1 V
